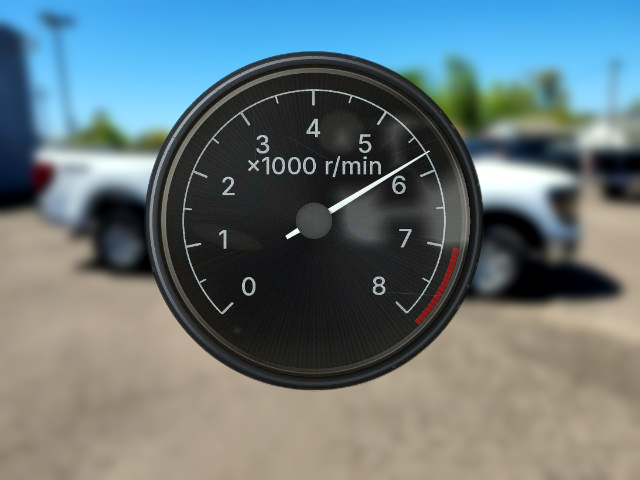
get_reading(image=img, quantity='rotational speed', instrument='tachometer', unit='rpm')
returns 5750 rpm
